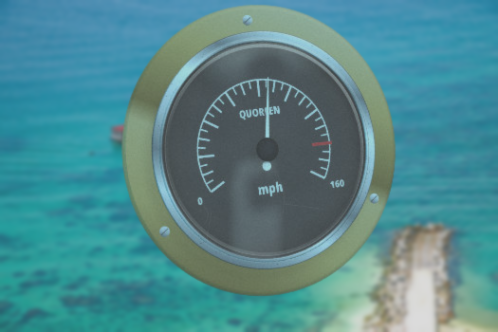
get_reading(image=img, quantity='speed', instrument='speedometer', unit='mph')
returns 85 mph
